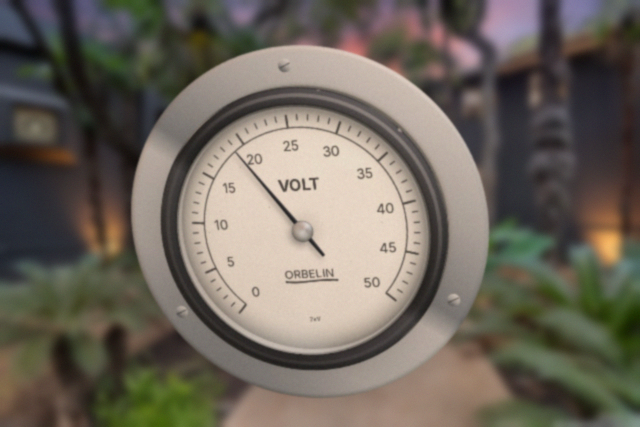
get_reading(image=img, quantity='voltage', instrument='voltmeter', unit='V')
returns 19 V
